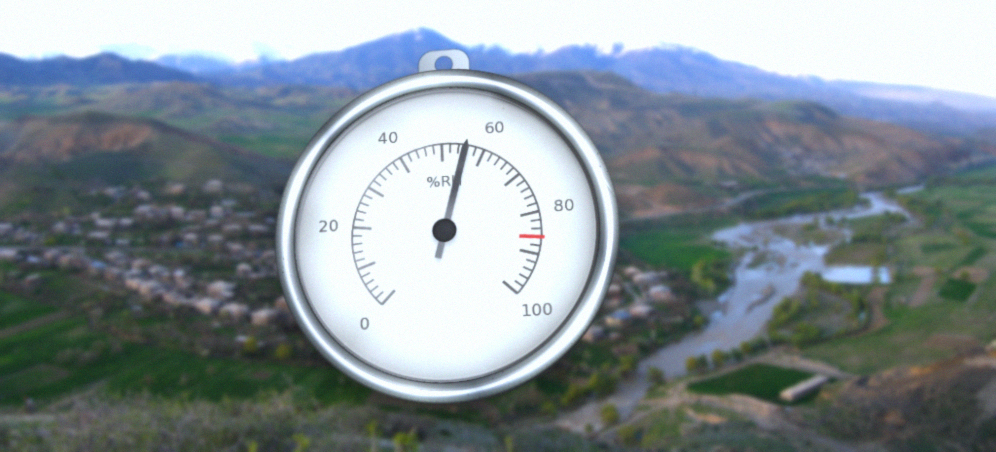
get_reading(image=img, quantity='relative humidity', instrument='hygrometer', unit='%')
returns 56 %
